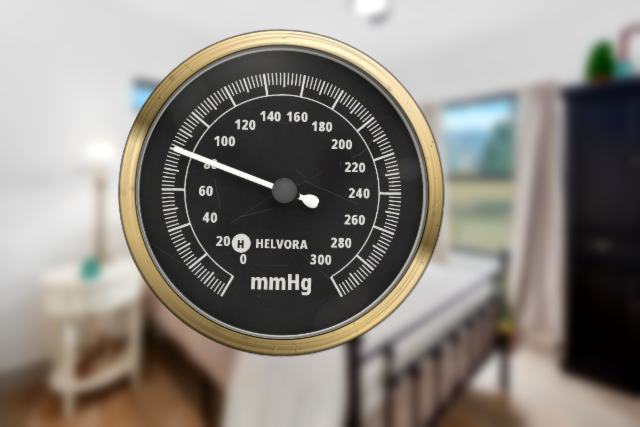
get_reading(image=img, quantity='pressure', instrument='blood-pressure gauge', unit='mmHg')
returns 80 mmHg
